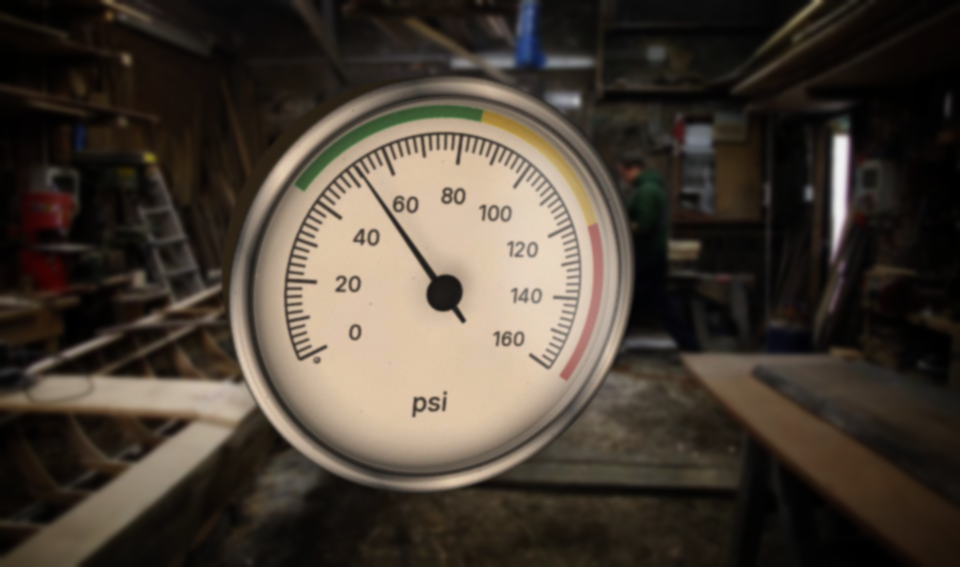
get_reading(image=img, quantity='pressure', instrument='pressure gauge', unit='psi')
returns 52 psi
